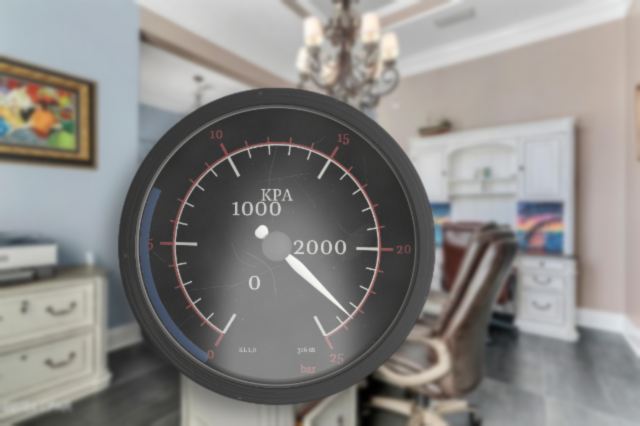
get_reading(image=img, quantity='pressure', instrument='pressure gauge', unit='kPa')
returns 2350 kPa
